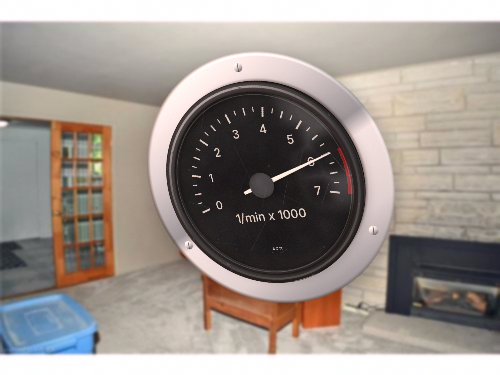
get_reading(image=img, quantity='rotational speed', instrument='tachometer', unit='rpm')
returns 6000 rpm
